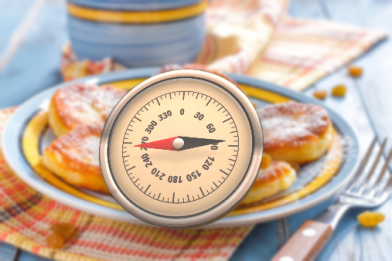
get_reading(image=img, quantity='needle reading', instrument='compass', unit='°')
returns 265 °
